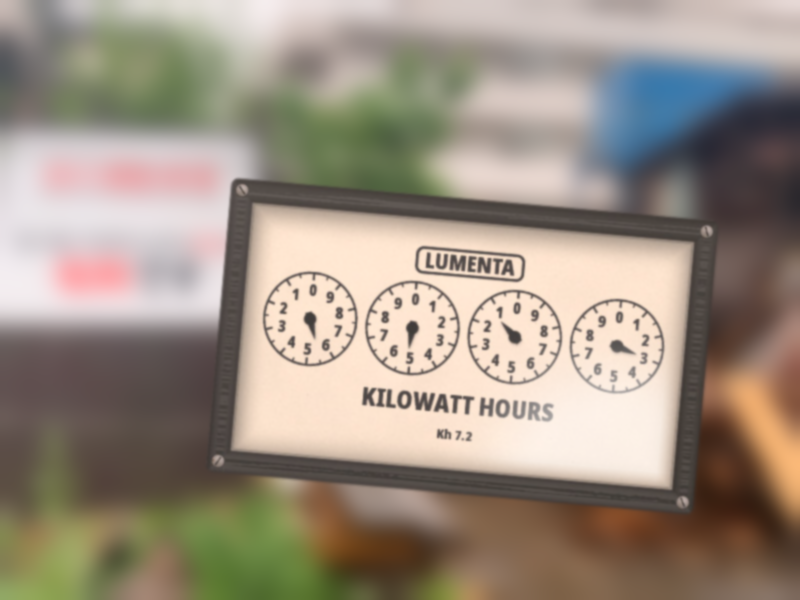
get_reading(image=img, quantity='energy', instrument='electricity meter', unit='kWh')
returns 5513 kWh
